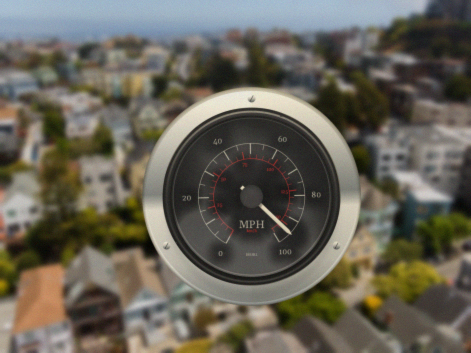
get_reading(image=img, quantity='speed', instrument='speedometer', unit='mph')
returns 95 mph
